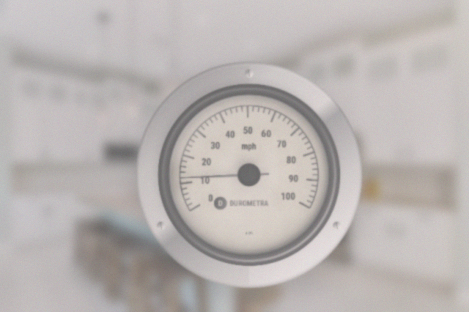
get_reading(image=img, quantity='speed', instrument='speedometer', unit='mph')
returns 12 mph
